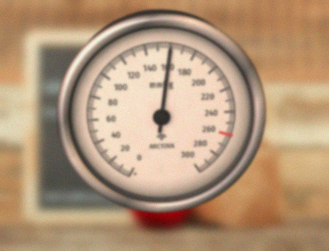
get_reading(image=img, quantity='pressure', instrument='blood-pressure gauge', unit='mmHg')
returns 160 mmHg
